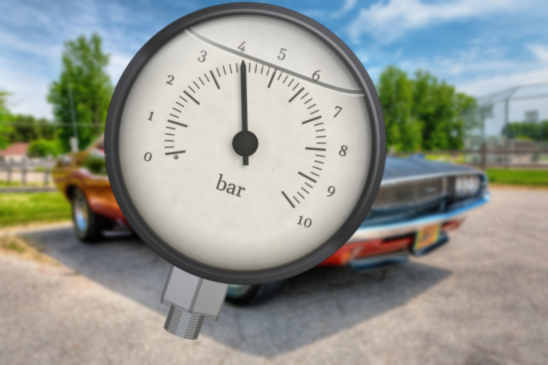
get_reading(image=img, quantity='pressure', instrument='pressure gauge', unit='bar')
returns 4 bar
